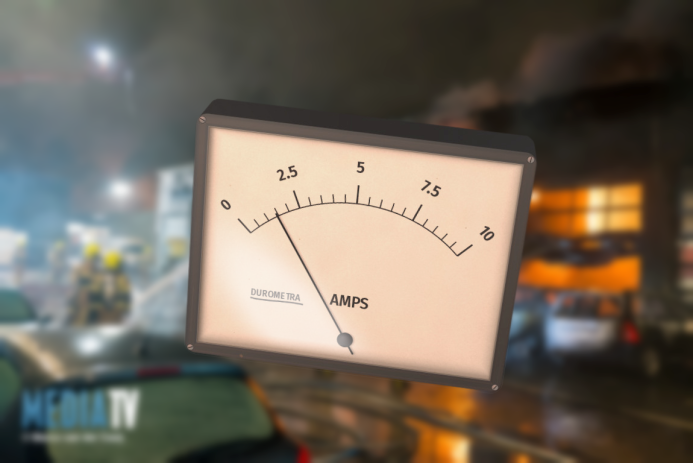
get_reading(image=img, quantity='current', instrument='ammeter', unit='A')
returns 1.5 A
